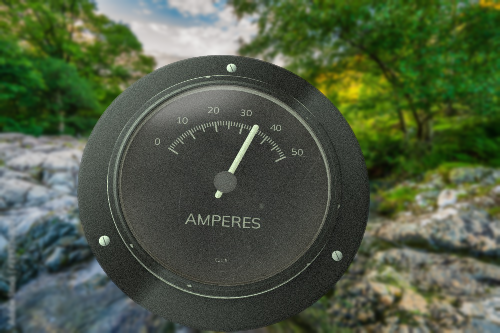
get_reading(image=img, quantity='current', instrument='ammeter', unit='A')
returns 35 A
